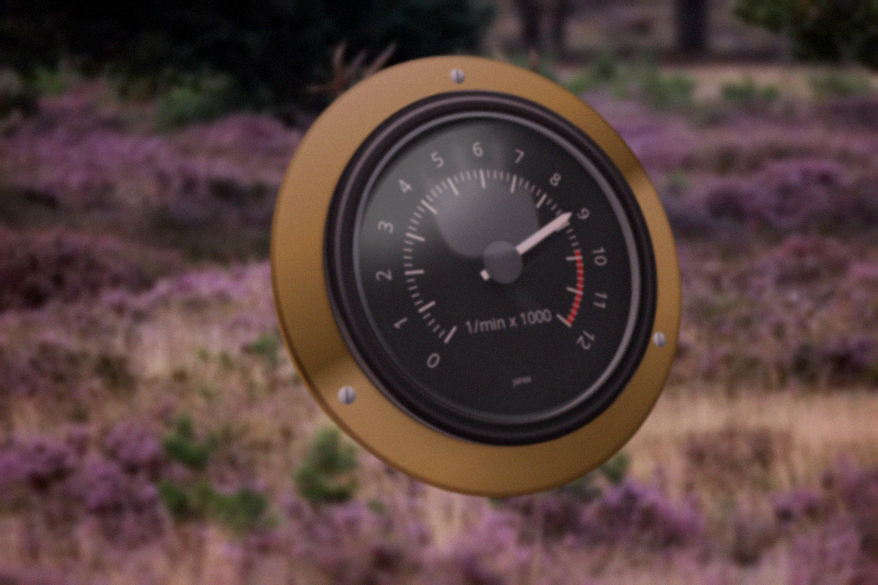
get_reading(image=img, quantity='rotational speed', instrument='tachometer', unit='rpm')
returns 8800 rpm
